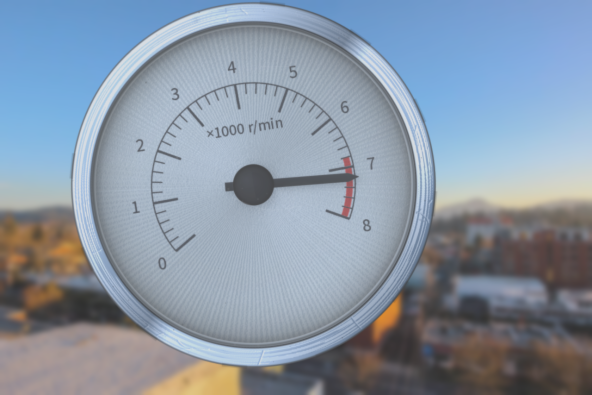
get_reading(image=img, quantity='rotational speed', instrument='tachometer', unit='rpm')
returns 7200 rpm
